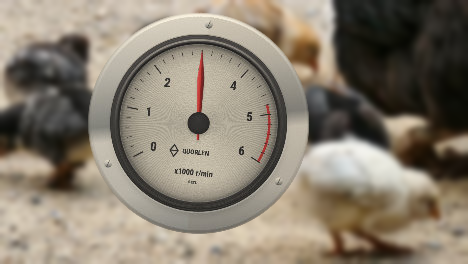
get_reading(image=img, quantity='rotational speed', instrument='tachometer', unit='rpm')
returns 3000 rpm
